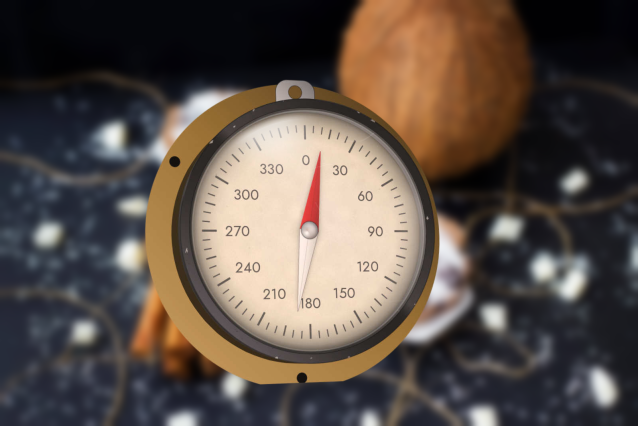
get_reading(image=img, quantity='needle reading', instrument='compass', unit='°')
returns 10 °
